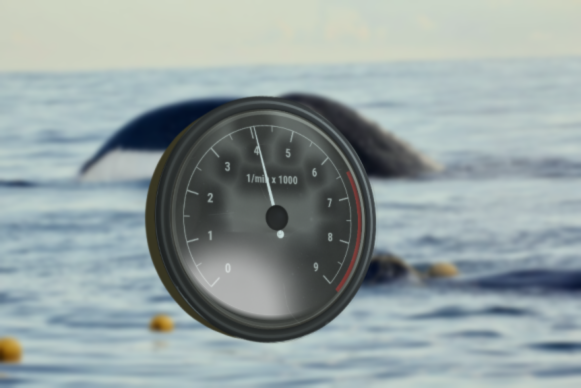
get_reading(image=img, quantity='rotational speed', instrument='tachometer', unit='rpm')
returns 4000 rpm
